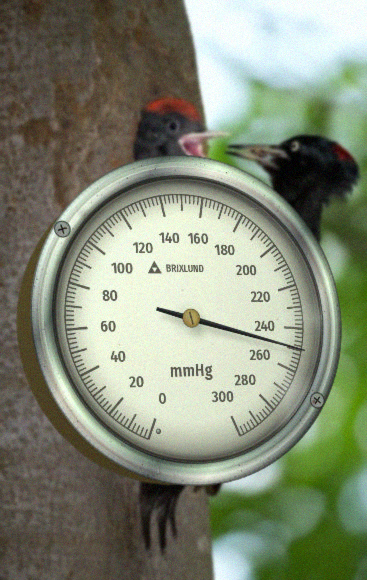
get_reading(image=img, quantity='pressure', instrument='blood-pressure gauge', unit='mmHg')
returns 250 mmHg
